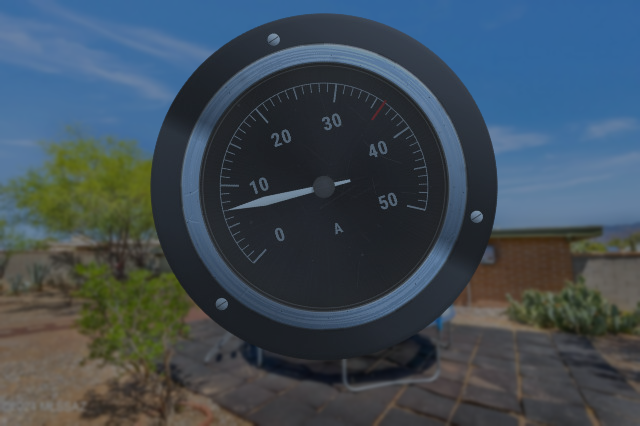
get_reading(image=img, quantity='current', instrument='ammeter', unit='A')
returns 7 A
